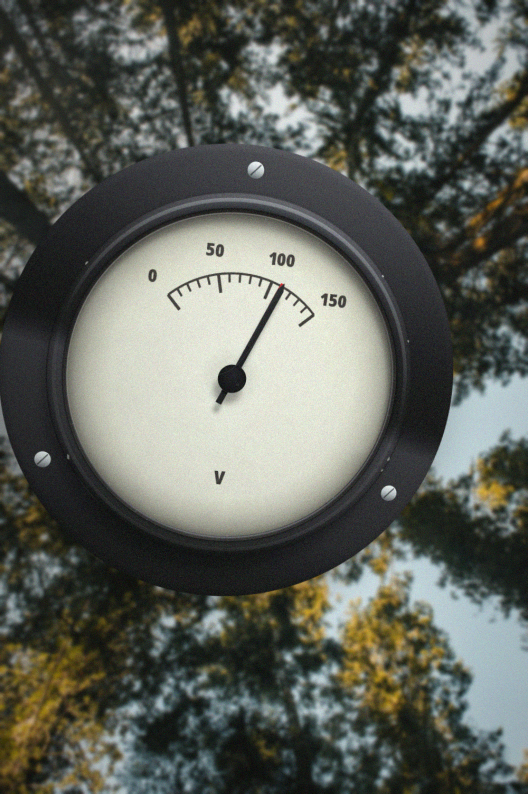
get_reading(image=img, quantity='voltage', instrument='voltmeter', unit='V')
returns 110 V
